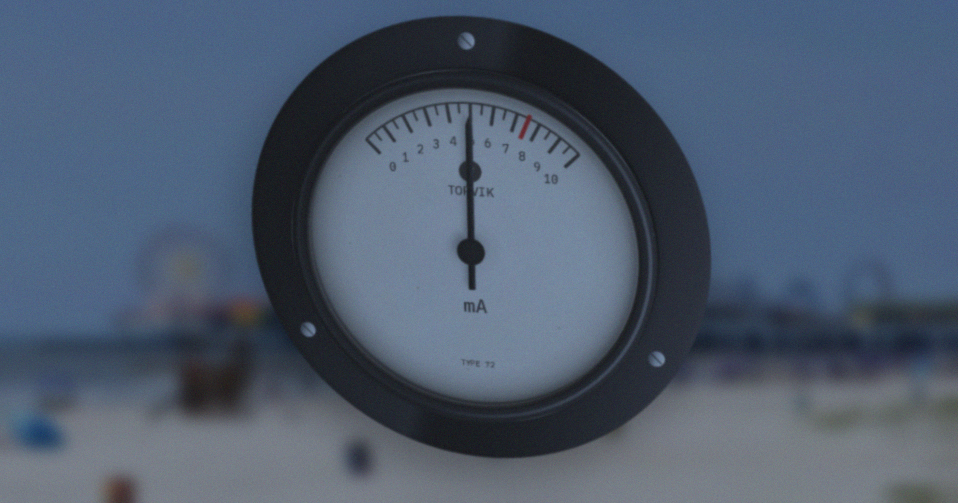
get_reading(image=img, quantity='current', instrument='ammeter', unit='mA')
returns 5 mA
